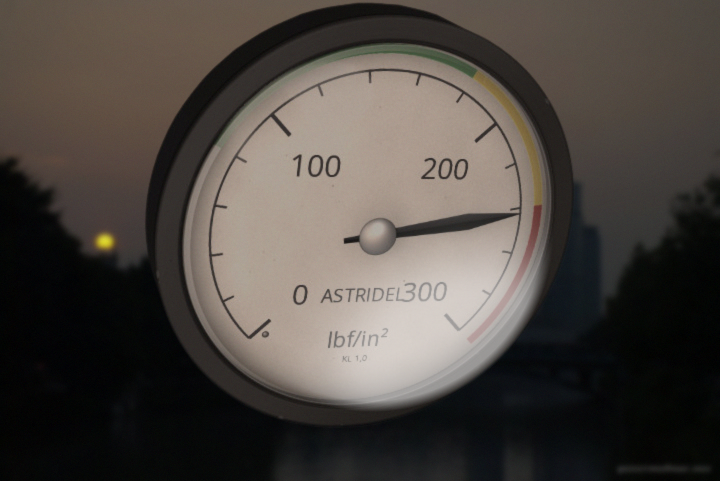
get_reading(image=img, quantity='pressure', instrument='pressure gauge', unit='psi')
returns 240 psi
